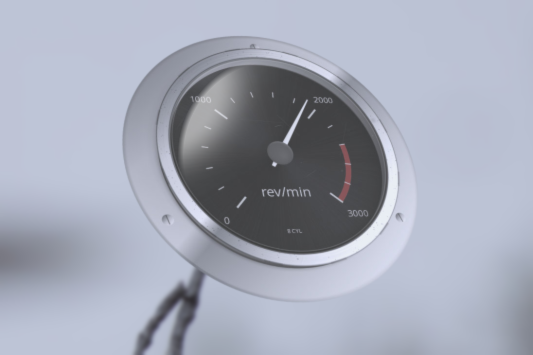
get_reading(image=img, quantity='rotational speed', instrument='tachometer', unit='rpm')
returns 1900 rpm
